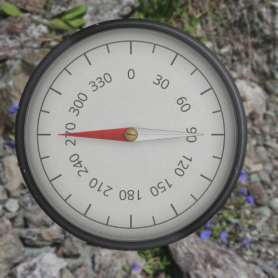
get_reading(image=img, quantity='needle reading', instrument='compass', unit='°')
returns 270 °
